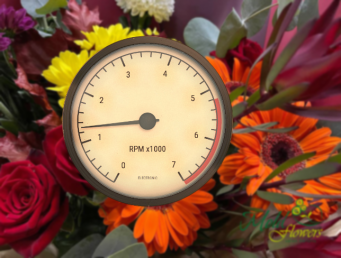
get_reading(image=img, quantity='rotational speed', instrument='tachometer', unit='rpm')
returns 1300 rpm
